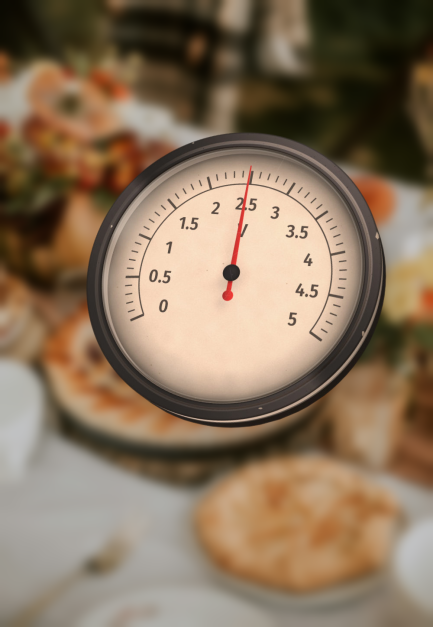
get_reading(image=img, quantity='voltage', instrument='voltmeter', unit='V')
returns 2.5 V
